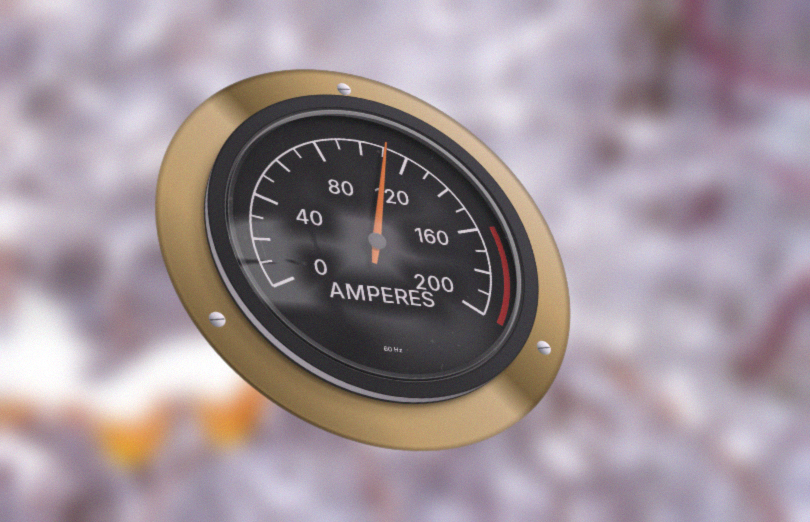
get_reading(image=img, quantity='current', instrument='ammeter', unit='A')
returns 110 A
